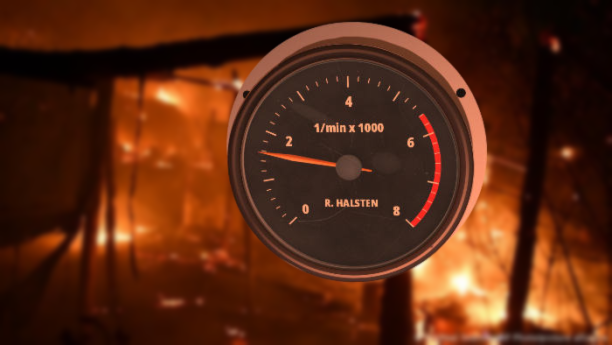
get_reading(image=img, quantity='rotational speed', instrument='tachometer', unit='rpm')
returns 1600 rpm
